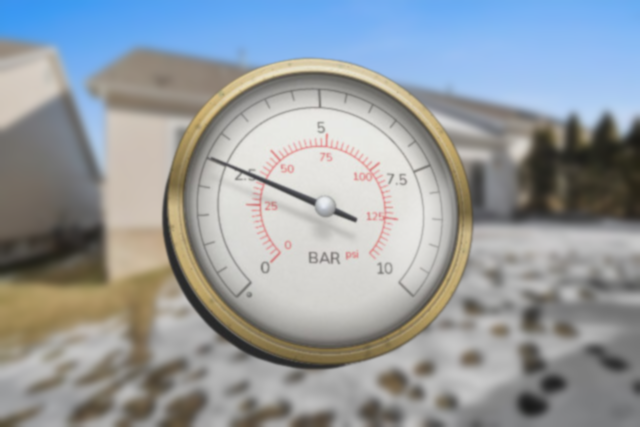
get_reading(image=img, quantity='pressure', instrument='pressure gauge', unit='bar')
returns 2.5 bar
